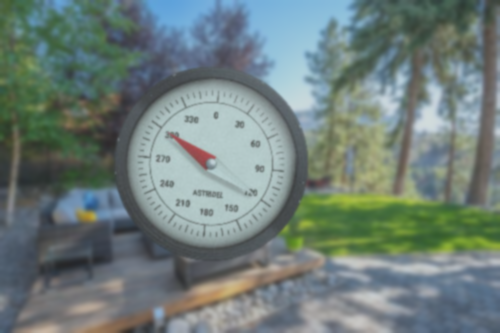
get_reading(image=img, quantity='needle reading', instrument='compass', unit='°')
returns 300 °
